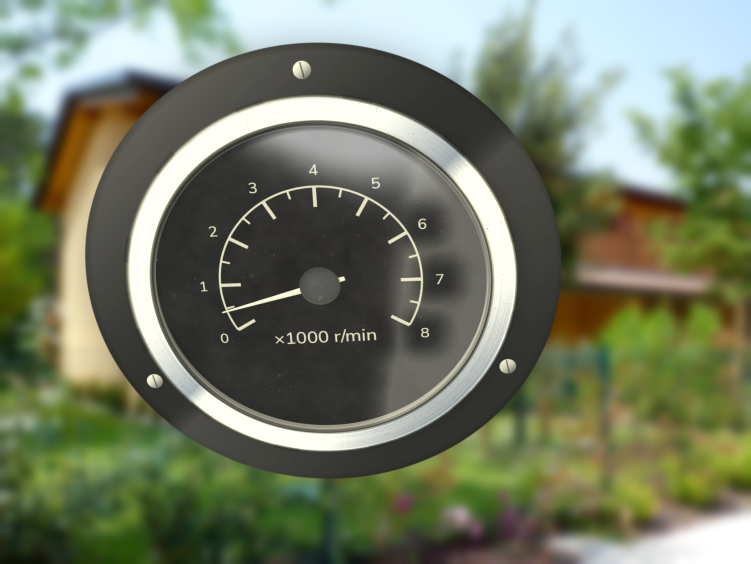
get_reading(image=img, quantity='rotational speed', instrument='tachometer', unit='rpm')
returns 500 rpm
